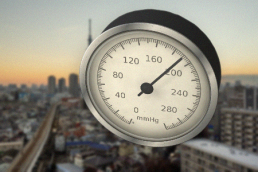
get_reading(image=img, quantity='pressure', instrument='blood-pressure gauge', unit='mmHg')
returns 190 mmHg
